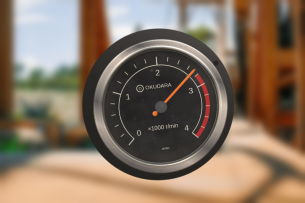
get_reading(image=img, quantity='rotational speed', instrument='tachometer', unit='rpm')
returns 2700 rpm
